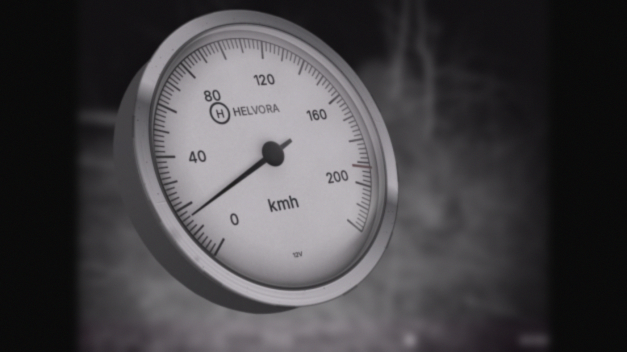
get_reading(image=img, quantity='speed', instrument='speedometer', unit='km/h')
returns 16 km/h
